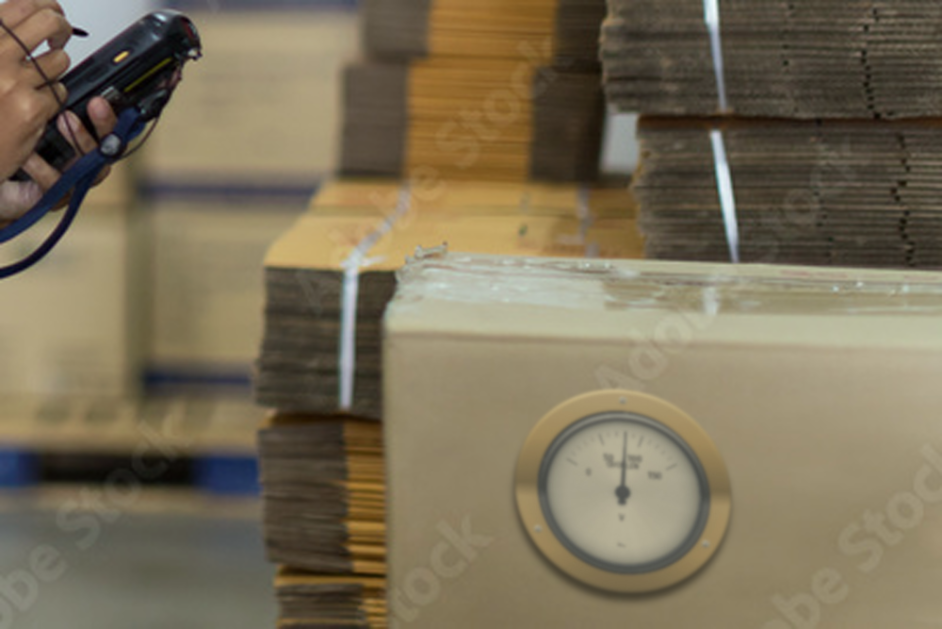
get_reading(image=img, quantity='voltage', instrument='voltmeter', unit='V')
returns 80 V
